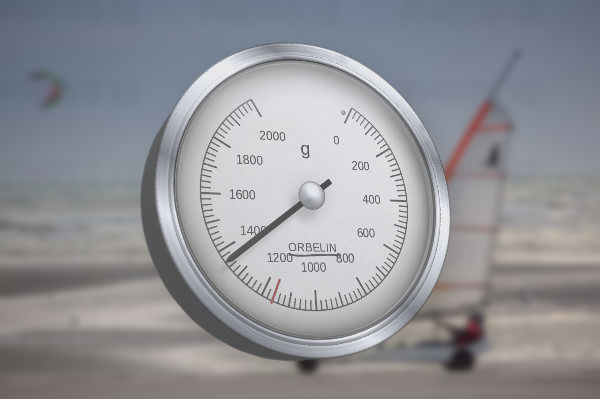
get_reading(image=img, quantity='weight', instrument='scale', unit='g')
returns 1360 g
